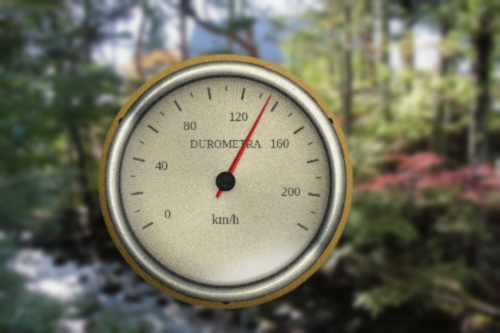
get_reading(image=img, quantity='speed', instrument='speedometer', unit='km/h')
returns 135 km/h
